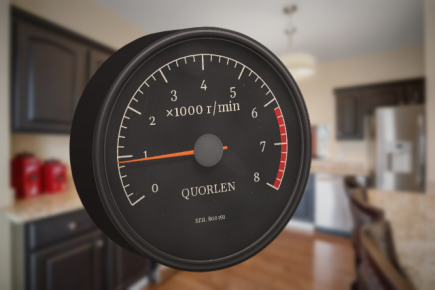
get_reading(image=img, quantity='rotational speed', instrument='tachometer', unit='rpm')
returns 900 rpm
